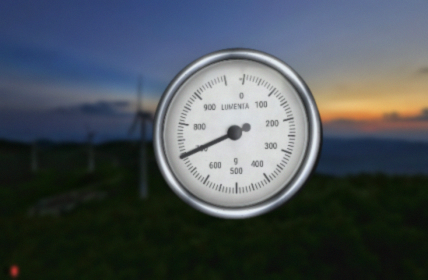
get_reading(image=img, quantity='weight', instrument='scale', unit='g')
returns 700 g
